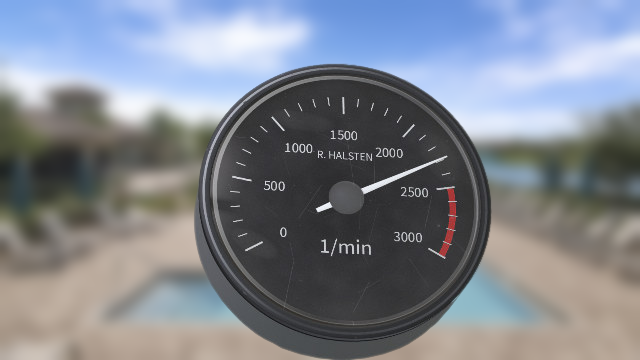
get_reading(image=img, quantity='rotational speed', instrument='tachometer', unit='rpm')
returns 2300 rpm
